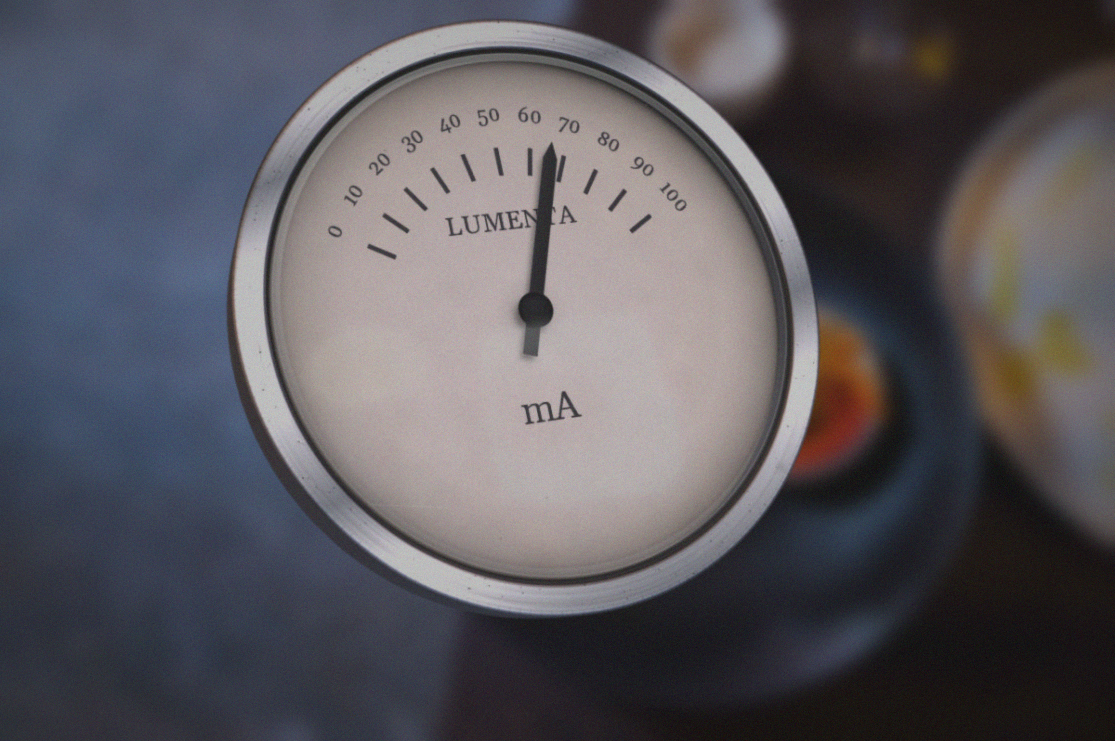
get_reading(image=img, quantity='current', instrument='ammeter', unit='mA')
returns 65 mA
